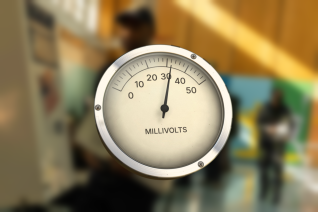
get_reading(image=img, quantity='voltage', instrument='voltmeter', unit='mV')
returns 32 mV
